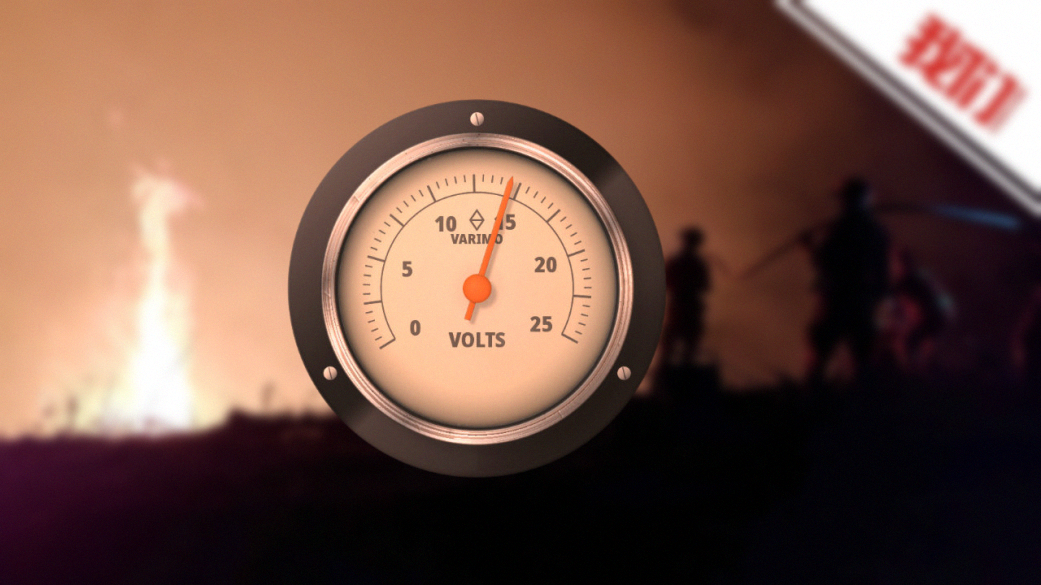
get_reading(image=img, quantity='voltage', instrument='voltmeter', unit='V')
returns 14.5 V
